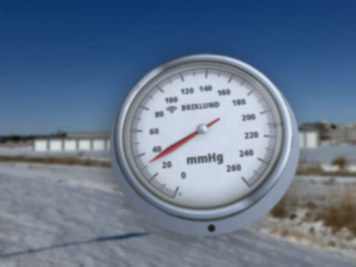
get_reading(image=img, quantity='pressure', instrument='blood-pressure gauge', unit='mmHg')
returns 30 mmHg
